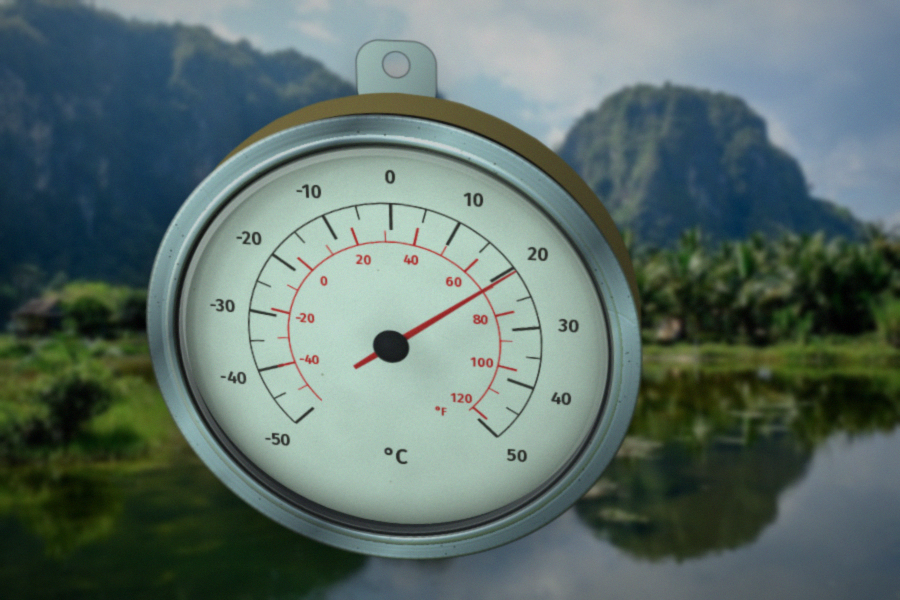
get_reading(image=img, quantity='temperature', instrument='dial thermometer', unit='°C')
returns 20 °C
